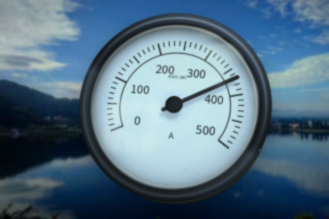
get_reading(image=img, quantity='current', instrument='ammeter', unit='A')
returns 370 A
